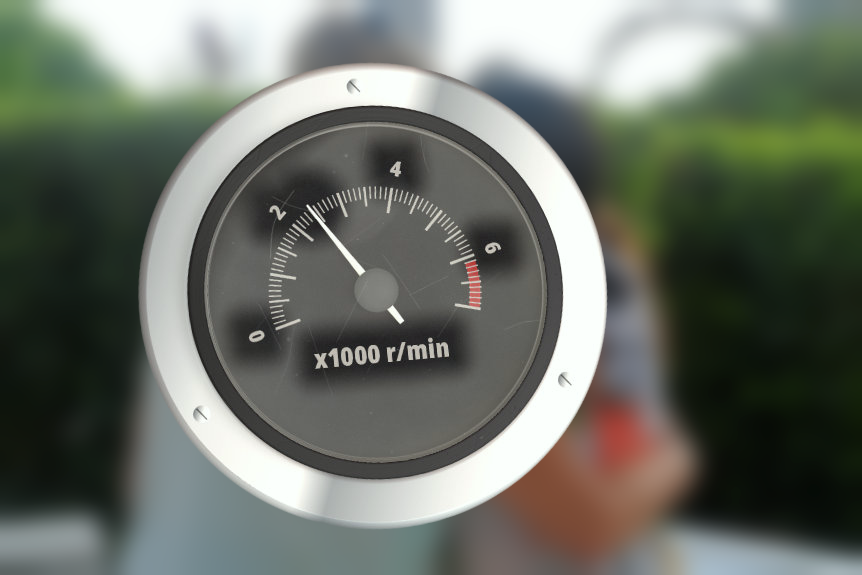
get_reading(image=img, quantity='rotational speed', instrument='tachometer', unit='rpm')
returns 2400 rpm
